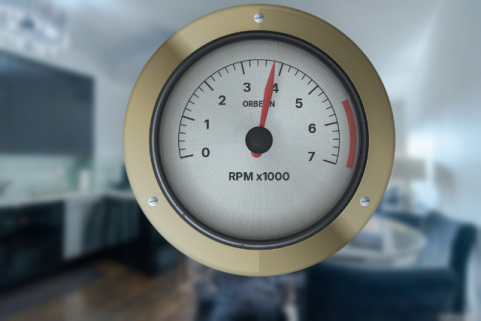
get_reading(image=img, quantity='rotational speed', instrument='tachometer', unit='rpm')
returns 3800 rpm
